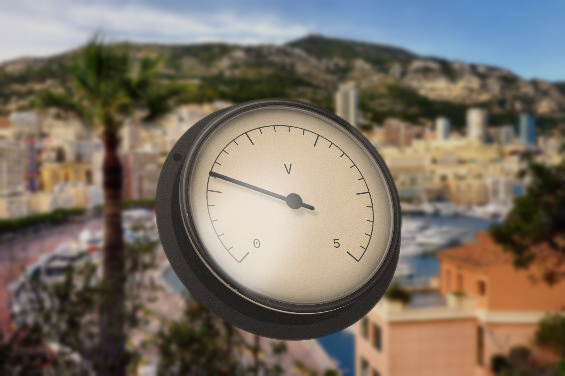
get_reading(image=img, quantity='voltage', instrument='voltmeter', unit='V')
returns 1.2 V
